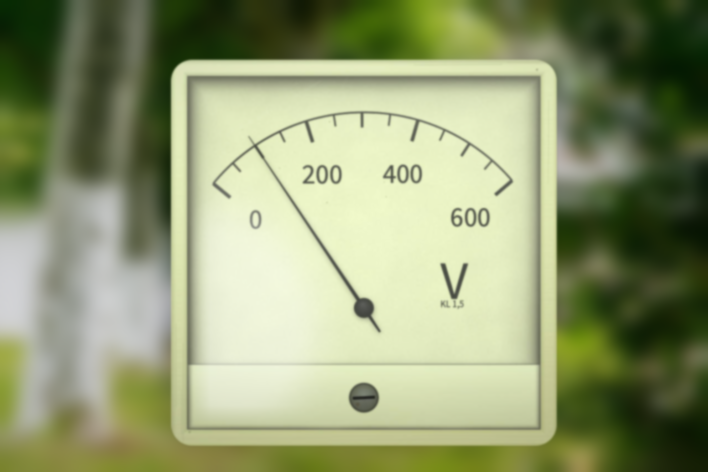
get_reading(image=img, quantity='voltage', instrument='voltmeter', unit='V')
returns 100 V
